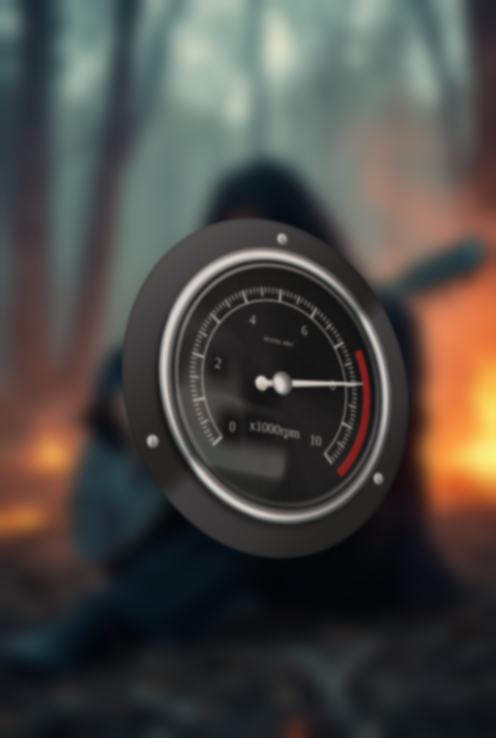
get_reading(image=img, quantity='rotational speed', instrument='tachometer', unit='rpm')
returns 8000 rpm
